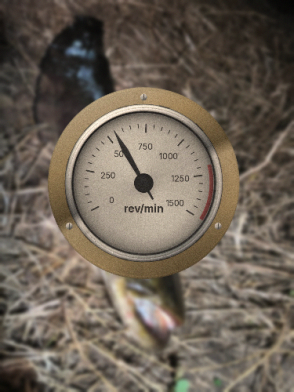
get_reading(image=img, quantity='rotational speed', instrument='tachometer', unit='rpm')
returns 550 rpm
